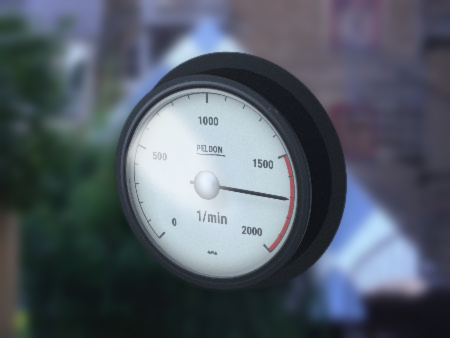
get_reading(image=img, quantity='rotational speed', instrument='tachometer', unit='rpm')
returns 1700 rpm
